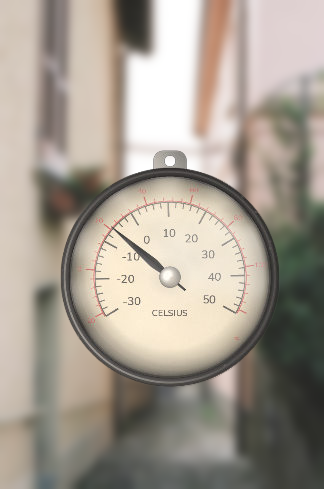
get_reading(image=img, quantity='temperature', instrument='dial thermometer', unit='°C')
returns -6 °C
